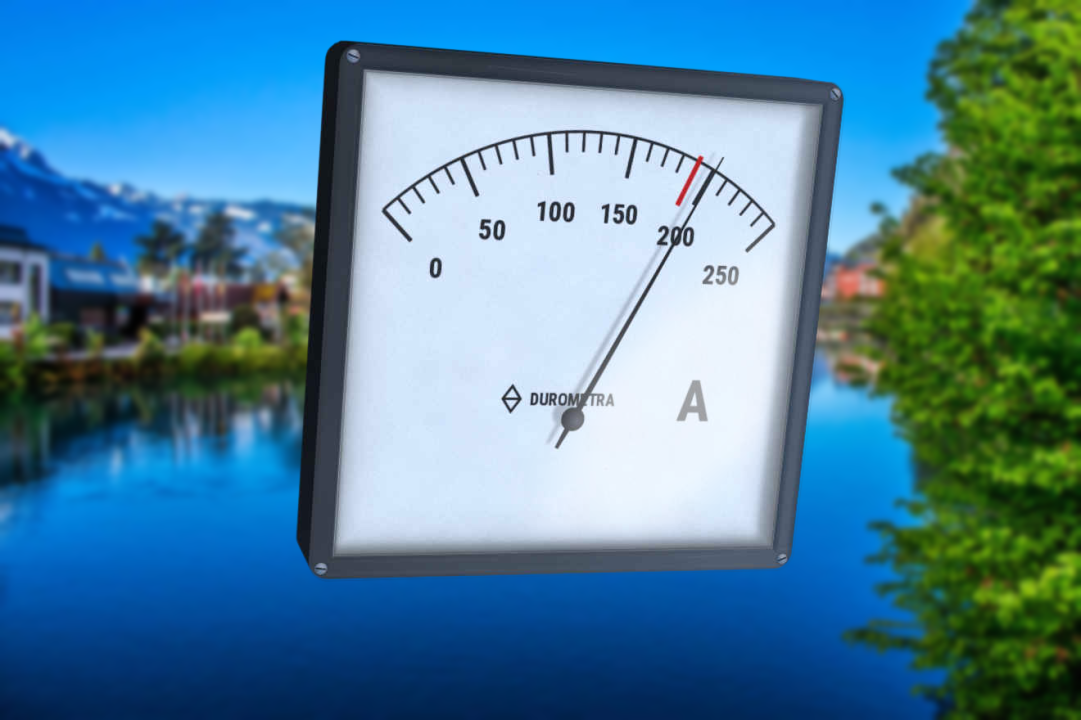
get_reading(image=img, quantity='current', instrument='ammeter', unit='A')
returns 200 A
